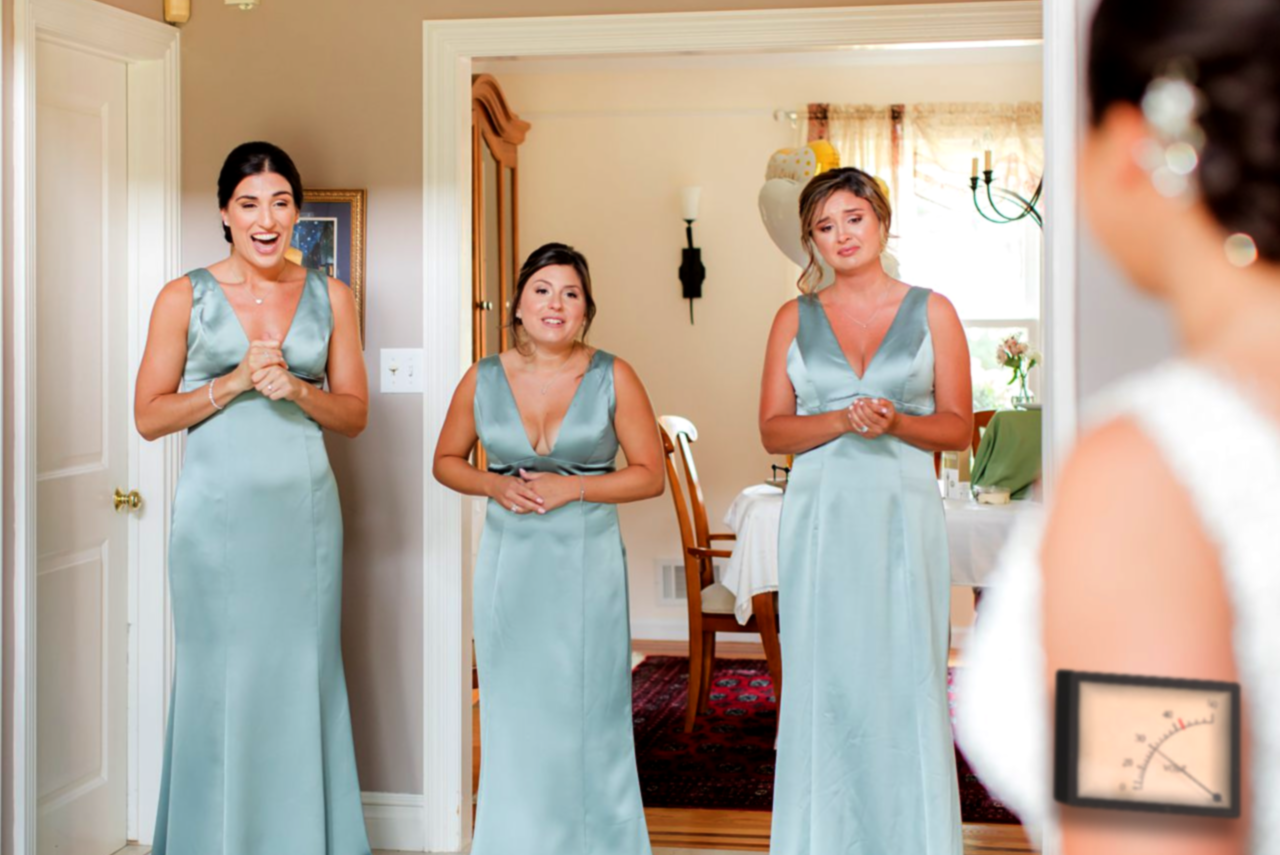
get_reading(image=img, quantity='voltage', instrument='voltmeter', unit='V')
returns 30 V
